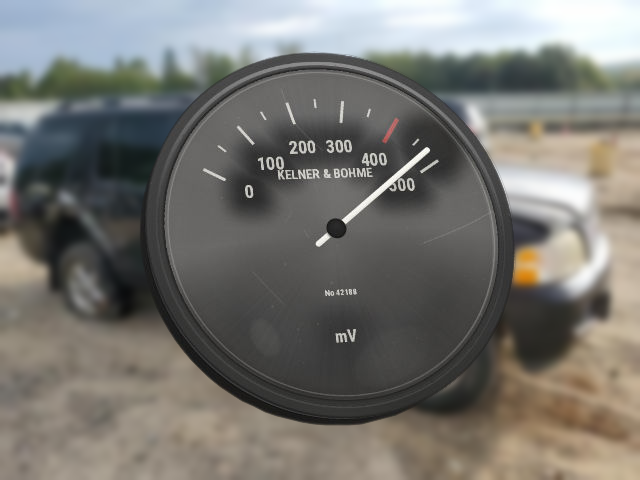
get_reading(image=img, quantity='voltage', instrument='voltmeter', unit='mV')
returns 475 mV
